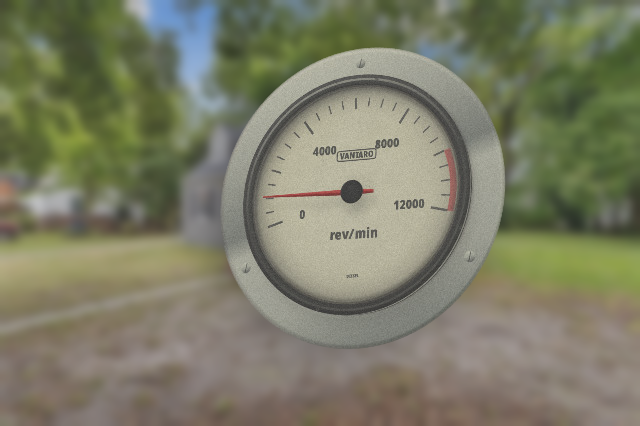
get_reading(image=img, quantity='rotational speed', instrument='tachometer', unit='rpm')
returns 1000 rpm
